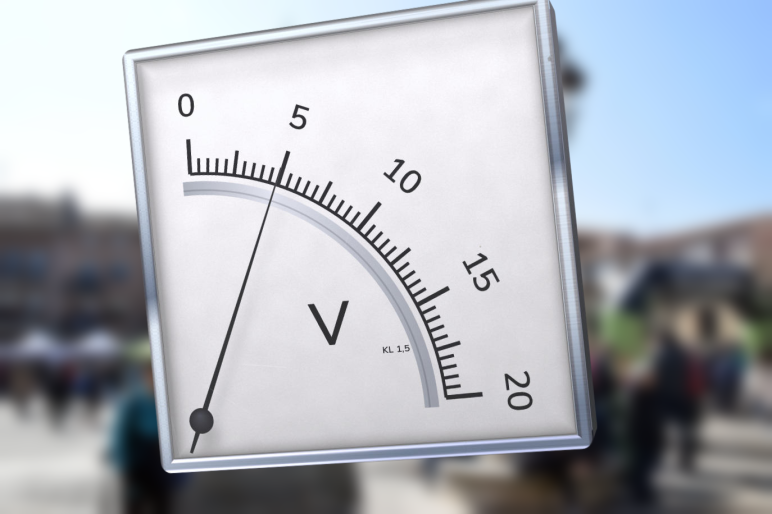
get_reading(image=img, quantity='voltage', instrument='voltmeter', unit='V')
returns 5 V
